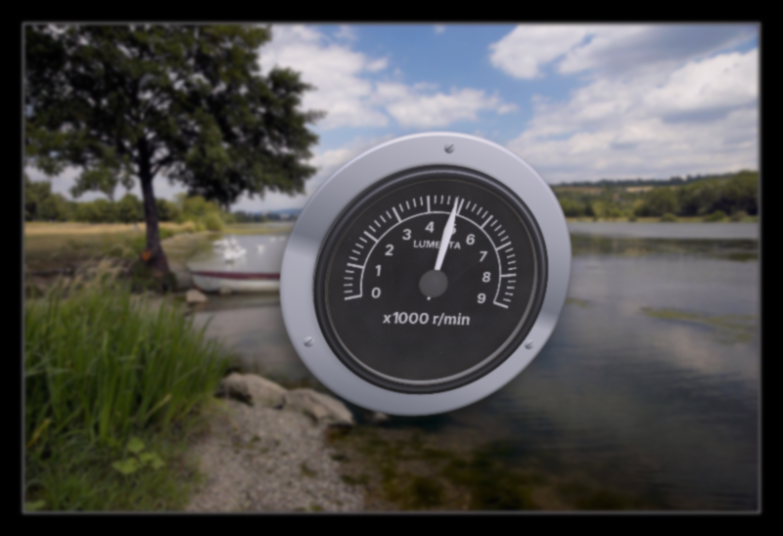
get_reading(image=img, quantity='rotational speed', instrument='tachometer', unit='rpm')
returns 4800 rpm
